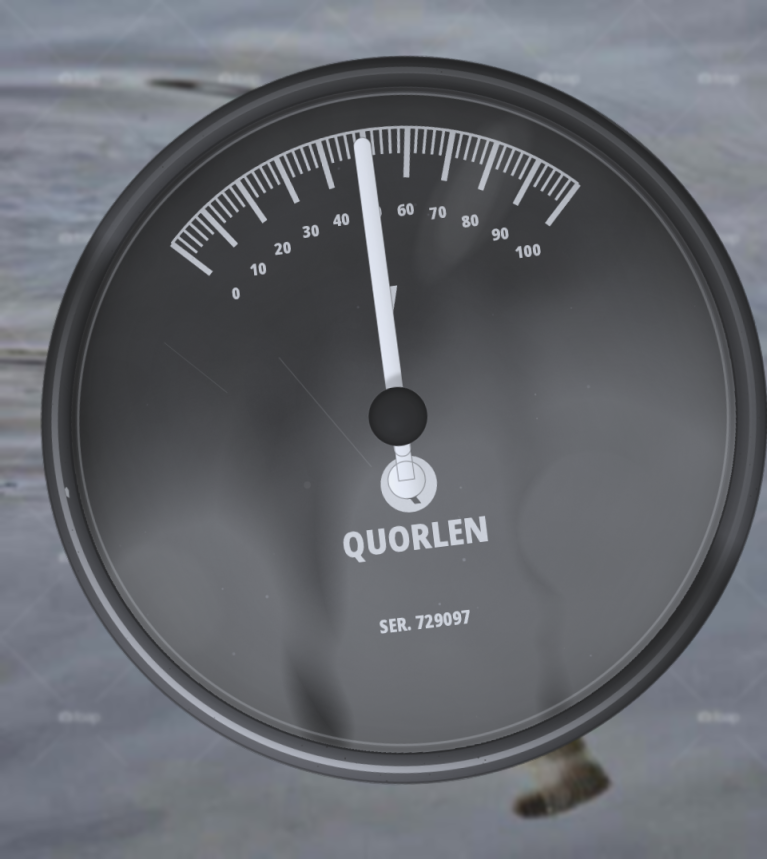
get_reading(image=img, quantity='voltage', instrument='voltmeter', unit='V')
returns 50 V
